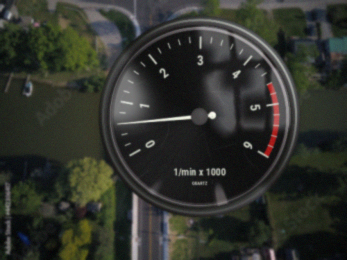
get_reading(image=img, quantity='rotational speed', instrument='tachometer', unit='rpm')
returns 600 rpm
